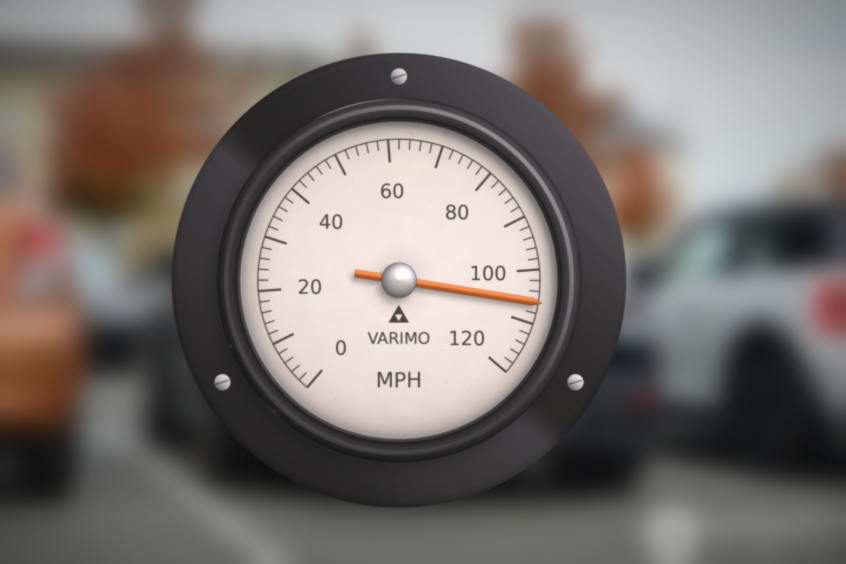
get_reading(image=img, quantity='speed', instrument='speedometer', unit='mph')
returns 106 mph
